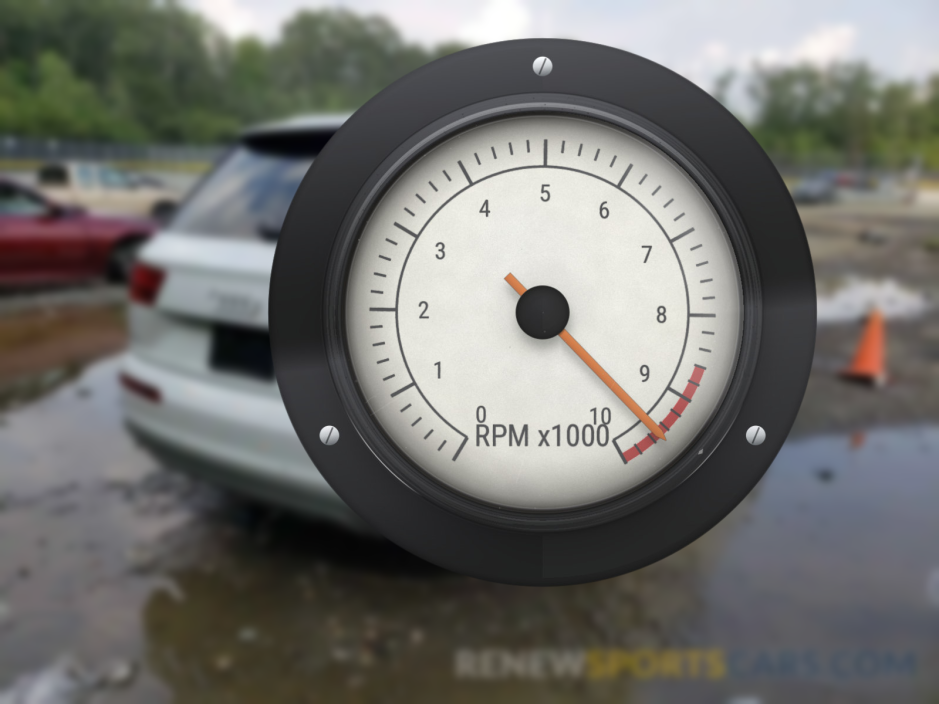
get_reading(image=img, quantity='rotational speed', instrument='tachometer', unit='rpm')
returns 9500 rpm
